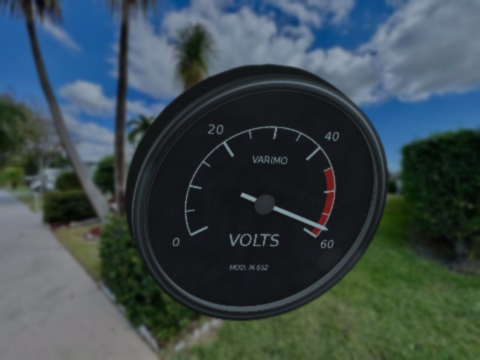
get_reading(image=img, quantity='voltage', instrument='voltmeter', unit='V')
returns 57.5 V
